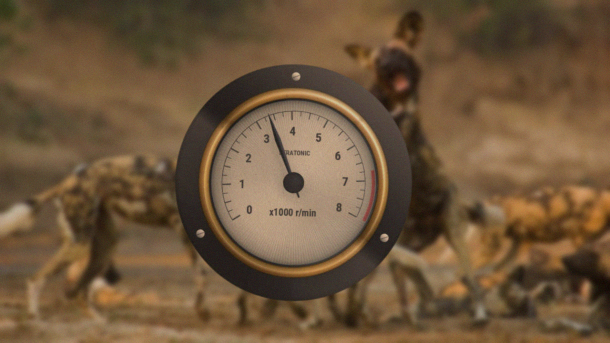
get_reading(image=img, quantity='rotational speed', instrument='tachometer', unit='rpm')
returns 3375 rpm
